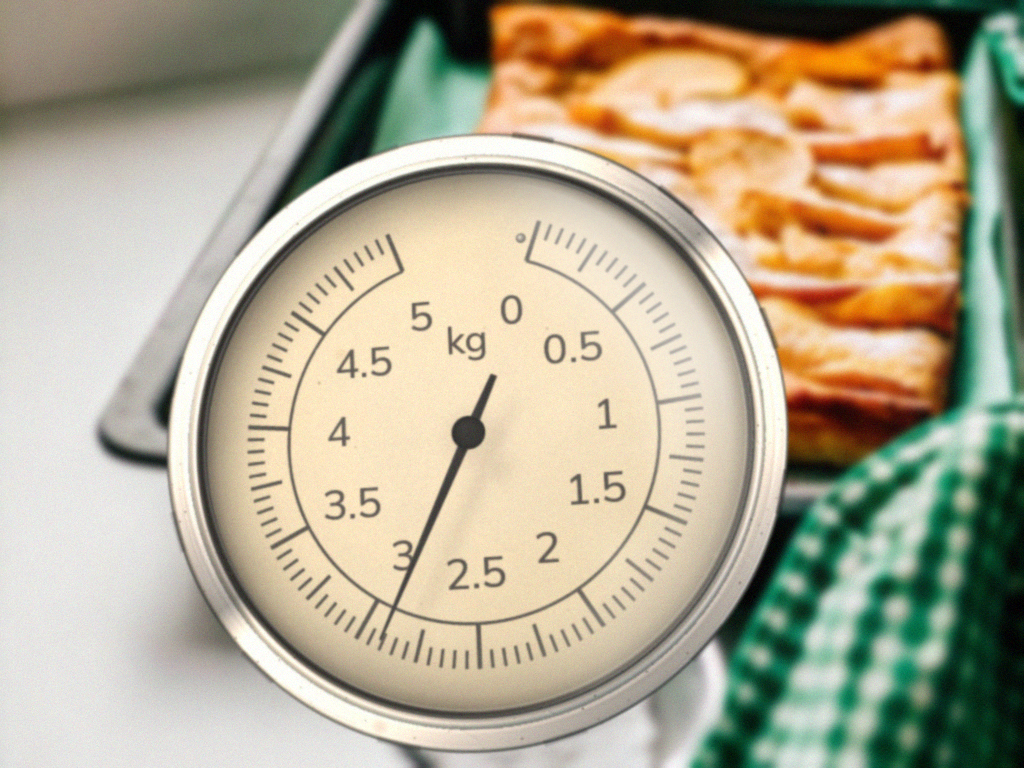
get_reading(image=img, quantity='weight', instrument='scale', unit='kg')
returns 2.9 kg
